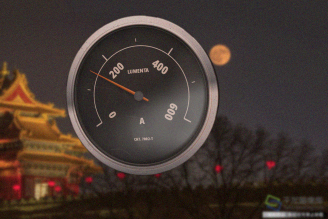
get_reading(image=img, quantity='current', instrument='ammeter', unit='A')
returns 150 A
